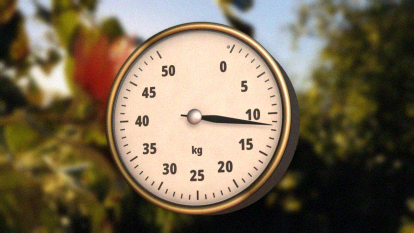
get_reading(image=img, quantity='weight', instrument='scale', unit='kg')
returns 11.5 kg
